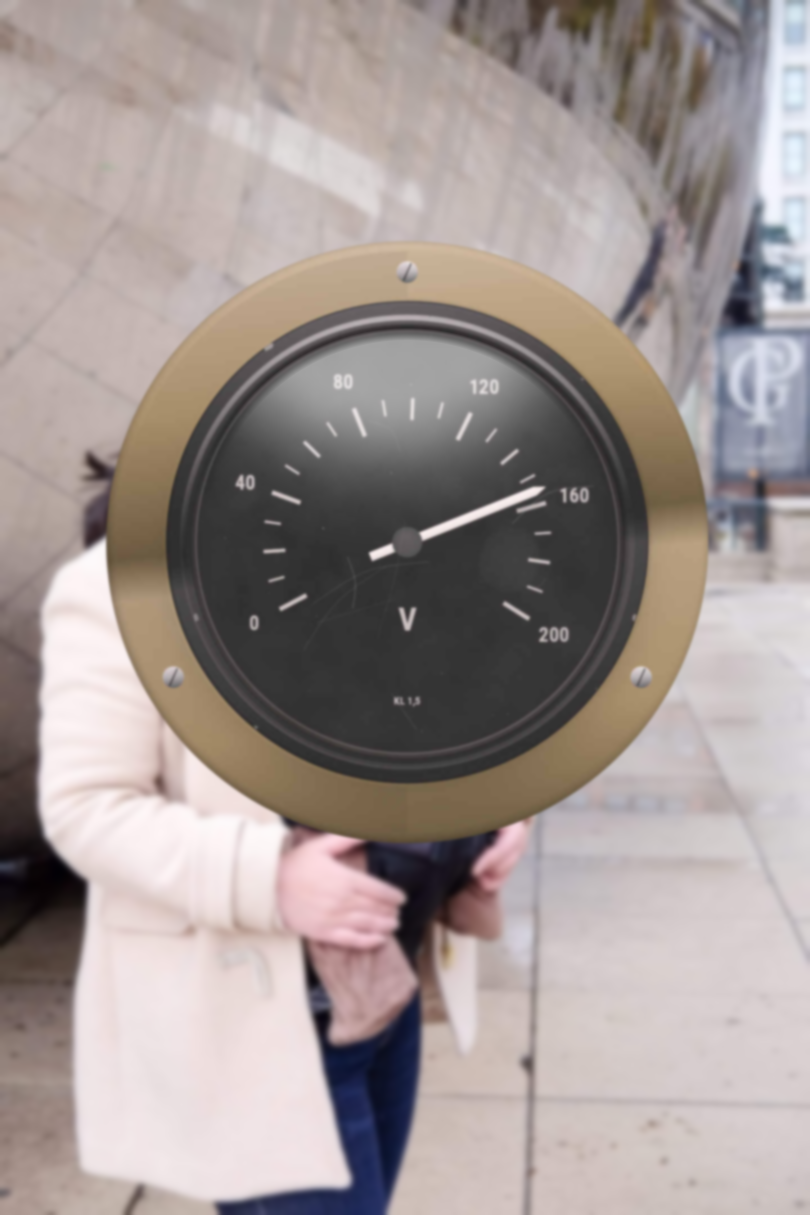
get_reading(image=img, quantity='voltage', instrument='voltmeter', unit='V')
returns 155 V
